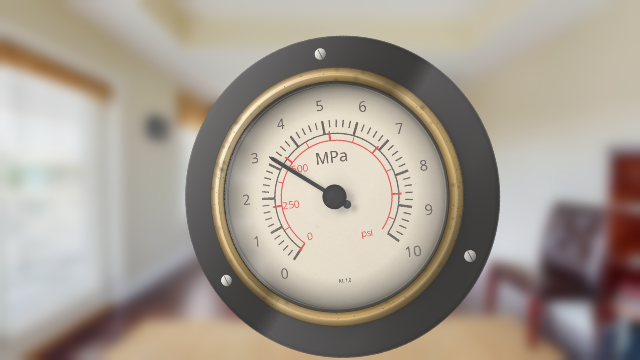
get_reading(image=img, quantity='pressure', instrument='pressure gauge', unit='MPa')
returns 3.2 MPa
